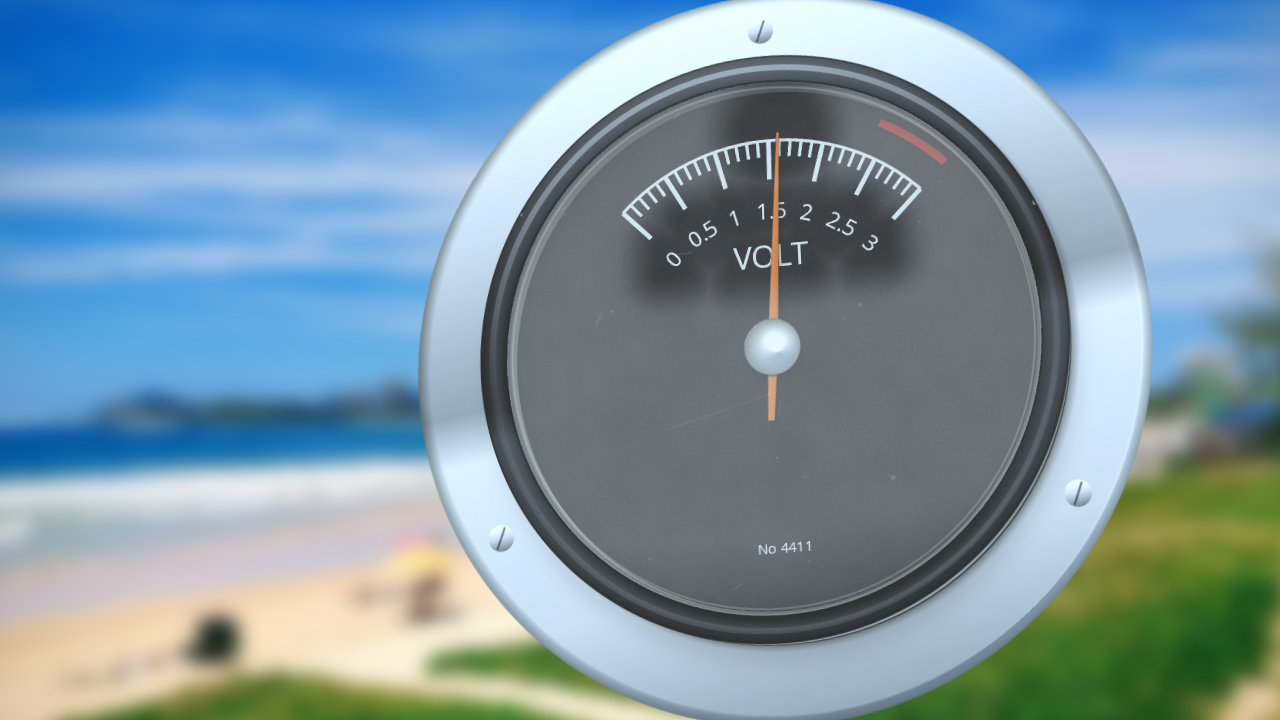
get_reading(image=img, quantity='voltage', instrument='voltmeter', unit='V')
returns 1.6 V
